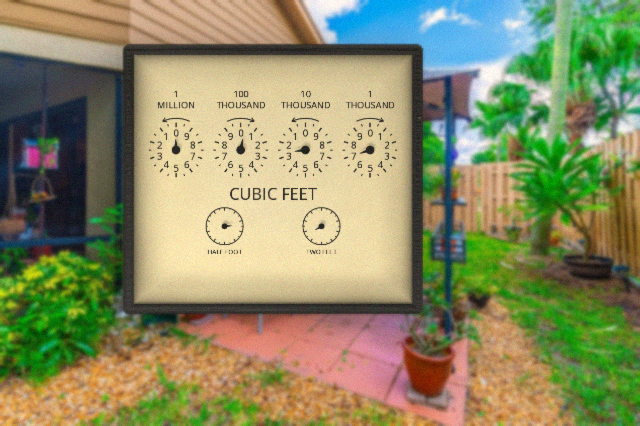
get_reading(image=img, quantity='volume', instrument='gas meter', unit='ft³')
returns 2700 ft³
